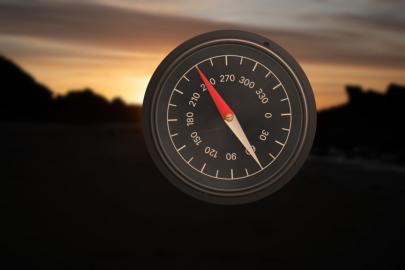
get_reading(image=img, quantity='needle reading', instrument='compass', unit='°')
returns 240 °
